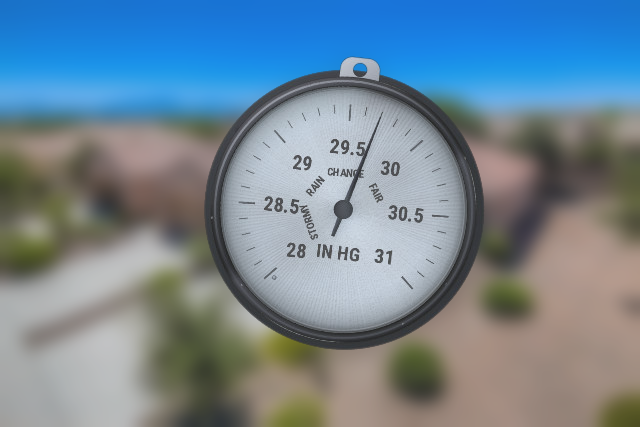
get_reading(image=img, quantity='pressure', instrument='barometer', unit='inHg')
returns 29.7 inHg
